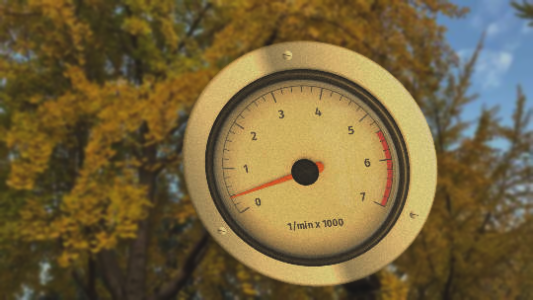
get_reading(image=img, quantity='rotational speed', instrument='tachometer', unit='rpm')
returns 400 rpm
